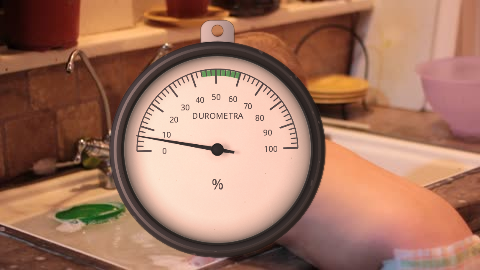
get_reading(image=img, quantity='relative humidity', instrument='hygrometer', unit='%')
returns 6 %
